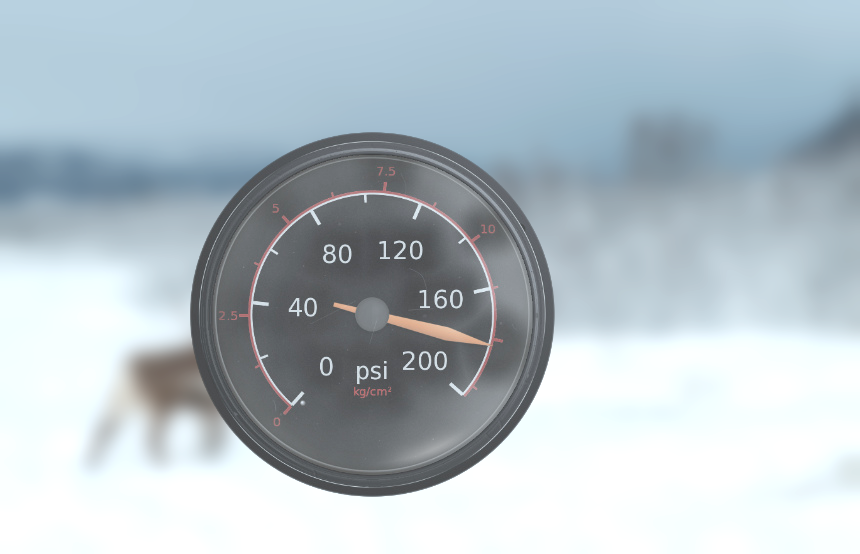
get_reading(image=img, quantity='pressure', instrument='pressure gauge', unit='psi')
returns 180 psi
